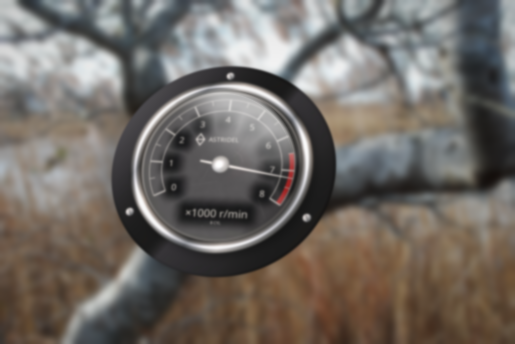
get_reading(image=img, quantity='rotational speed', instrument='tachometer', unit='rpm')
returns 7250 rpm
